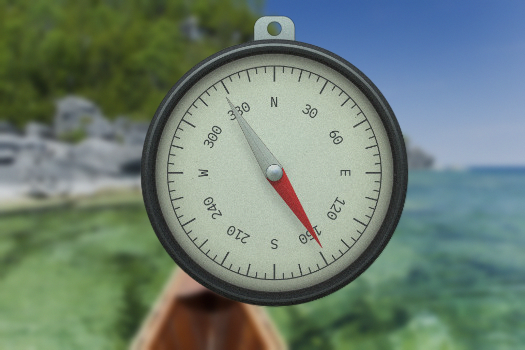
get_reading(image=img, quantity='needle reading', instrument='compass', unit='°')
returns 147.5 °
